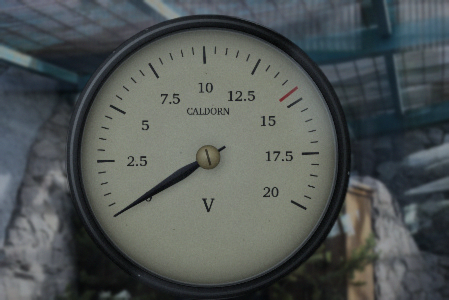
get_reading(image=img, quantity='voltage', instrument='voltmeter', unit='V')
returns 0 V
